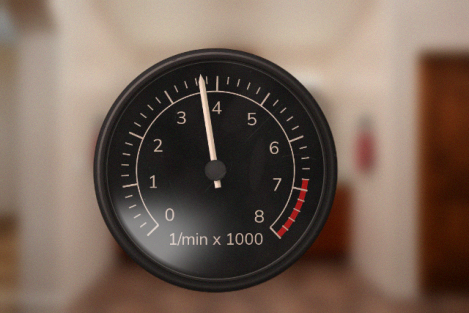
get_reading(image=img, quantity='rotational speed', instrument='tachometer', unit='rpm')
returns 3700 rpm
